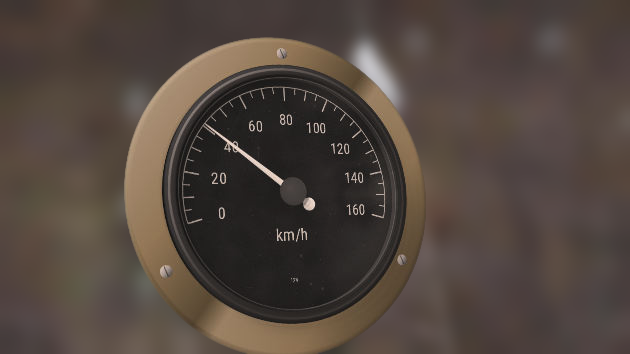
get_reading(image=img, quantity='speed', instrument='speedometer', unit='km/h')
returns 40 km/h
